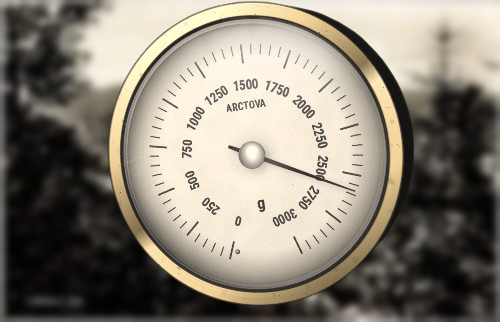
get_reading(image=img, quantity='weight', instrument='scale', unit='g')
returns 2575 g
